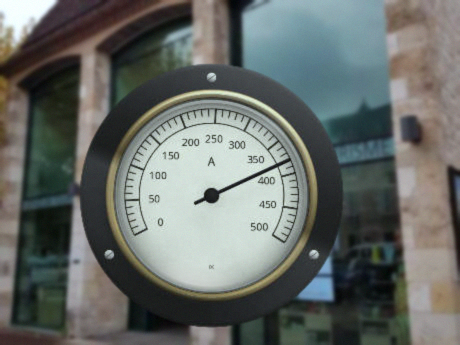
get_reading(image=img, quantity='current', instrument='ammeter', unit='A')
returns 380 A
